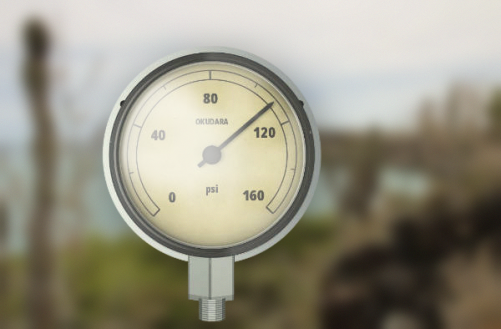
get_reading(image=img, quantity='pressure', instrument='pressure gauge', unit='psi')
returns 110 psi
